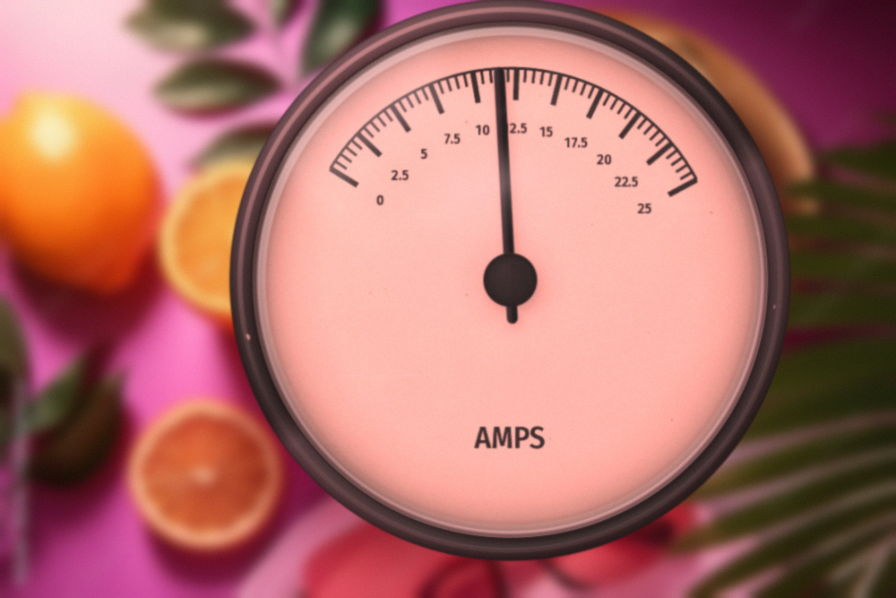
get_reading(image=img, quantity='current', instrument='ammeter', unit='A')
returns 11.5 A
